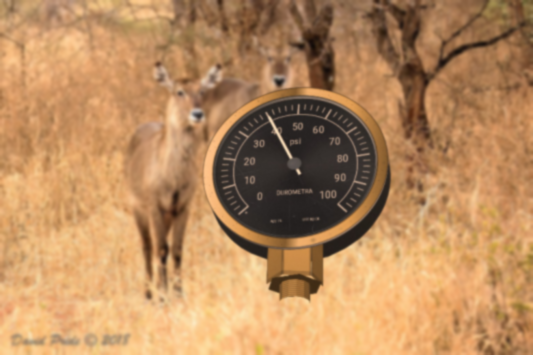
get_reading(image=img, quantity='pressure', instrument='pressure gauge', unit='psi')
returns 40 psi
